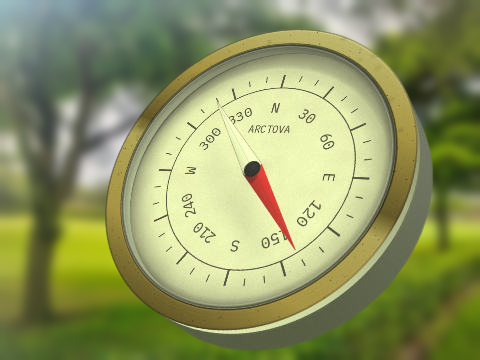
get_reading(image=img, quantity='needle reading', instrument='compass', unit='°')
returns 140 °
